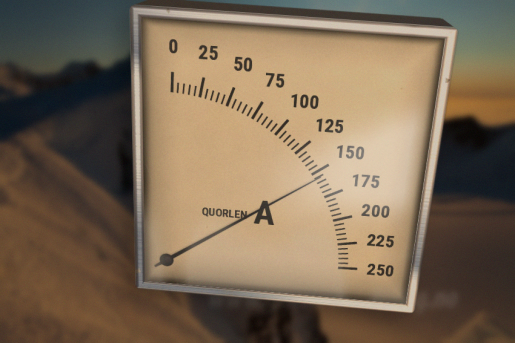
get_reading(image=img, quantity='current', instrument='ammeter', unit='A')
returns 155 A
